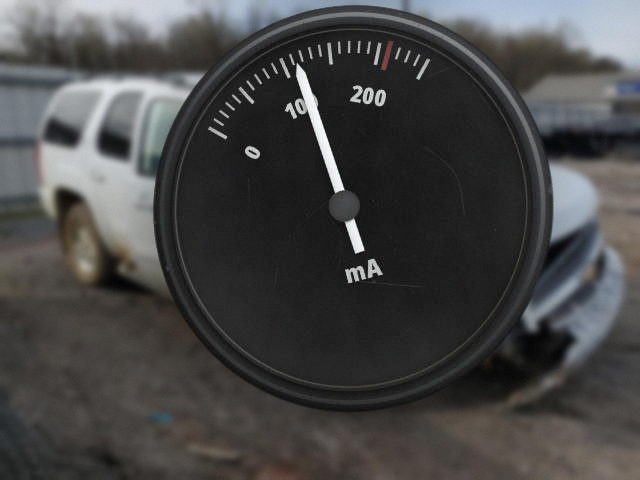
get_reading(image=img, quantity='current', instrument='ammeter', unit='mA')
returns 115 mA
